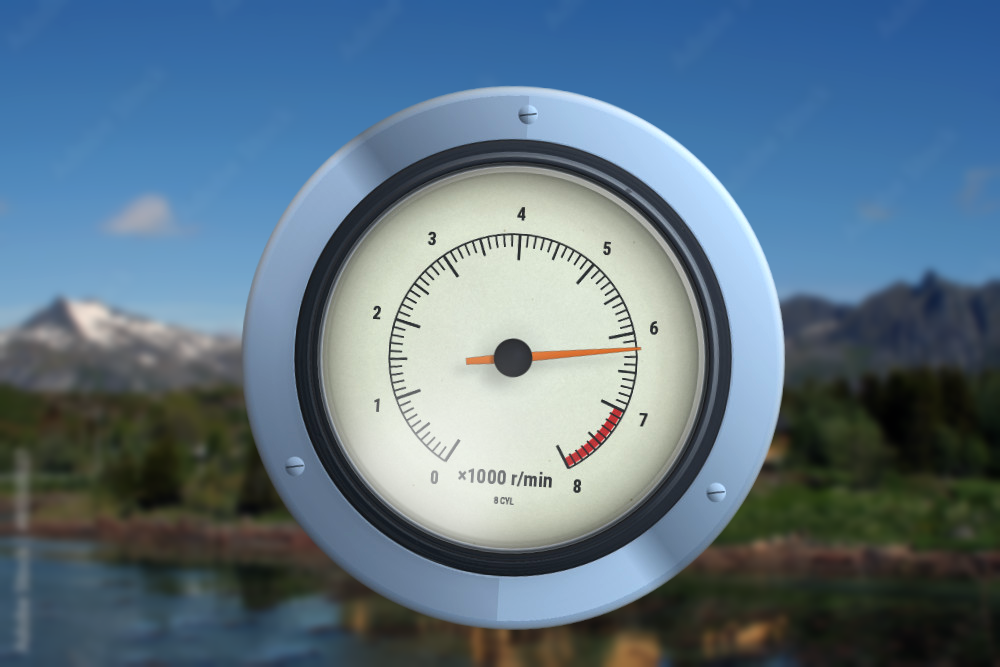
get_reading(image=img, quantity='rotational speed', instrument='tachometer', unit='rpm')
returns 6200 rpm
